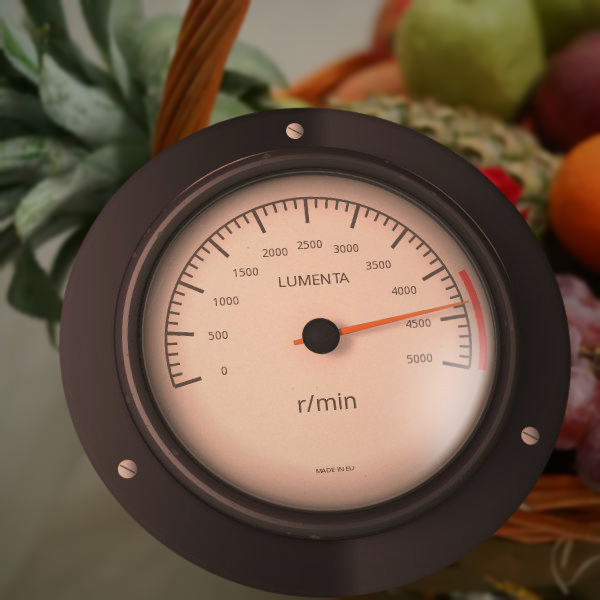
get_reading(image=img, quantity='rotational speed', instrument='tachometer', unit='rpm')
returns 4400 rpm
